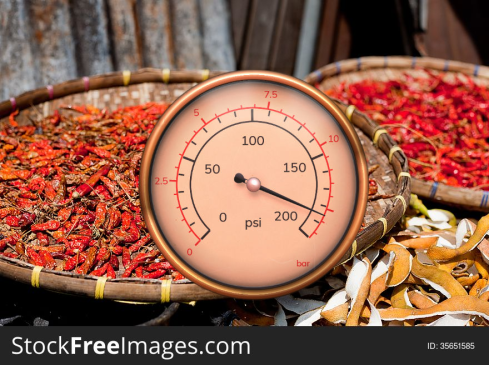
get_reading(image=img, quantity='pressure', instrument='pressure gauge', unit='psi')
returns 185 psi
